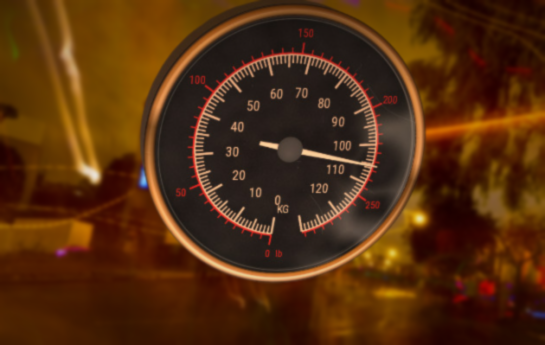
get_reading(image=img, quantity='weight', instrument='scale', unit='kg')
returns 105 kg
